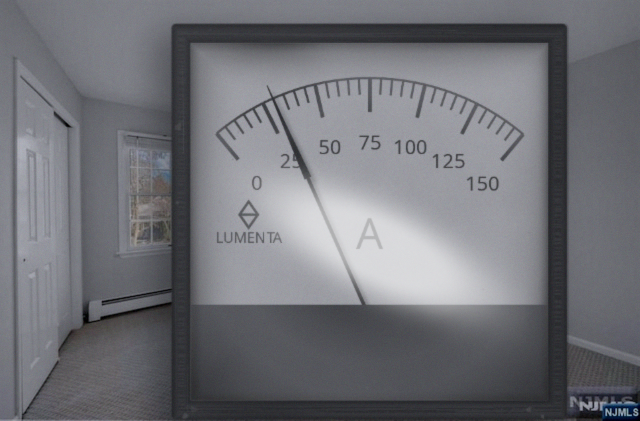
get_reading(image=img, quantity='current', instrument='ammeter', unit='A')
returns 30 A
